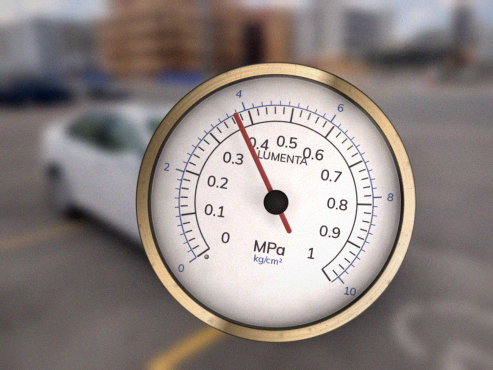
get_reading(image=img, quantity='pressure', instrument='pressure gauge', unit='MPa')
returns 0.37 MPa
